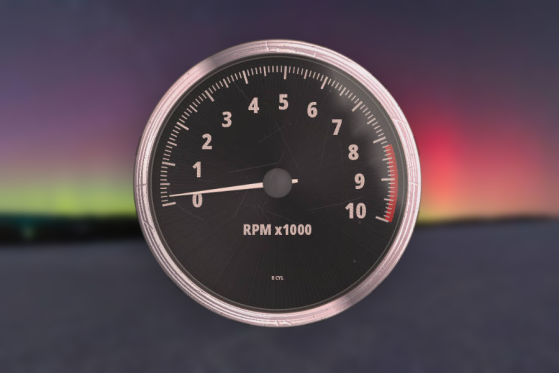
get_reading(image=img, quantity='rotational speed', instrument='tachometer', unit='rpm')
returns 200 rpm
